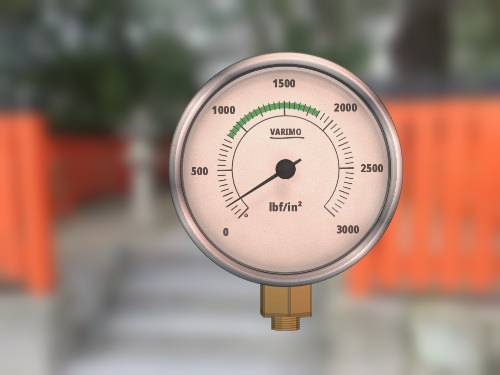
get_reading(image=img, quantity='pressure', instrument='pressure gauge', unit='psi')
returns 150 psi
